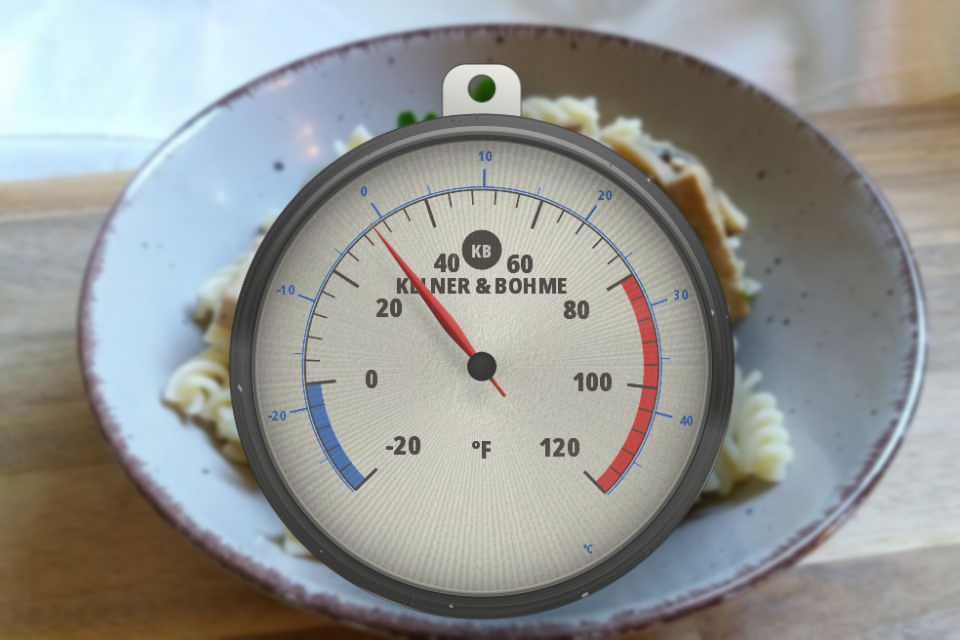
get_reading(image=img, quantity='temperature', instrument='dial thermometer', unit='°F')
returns 30 °F
